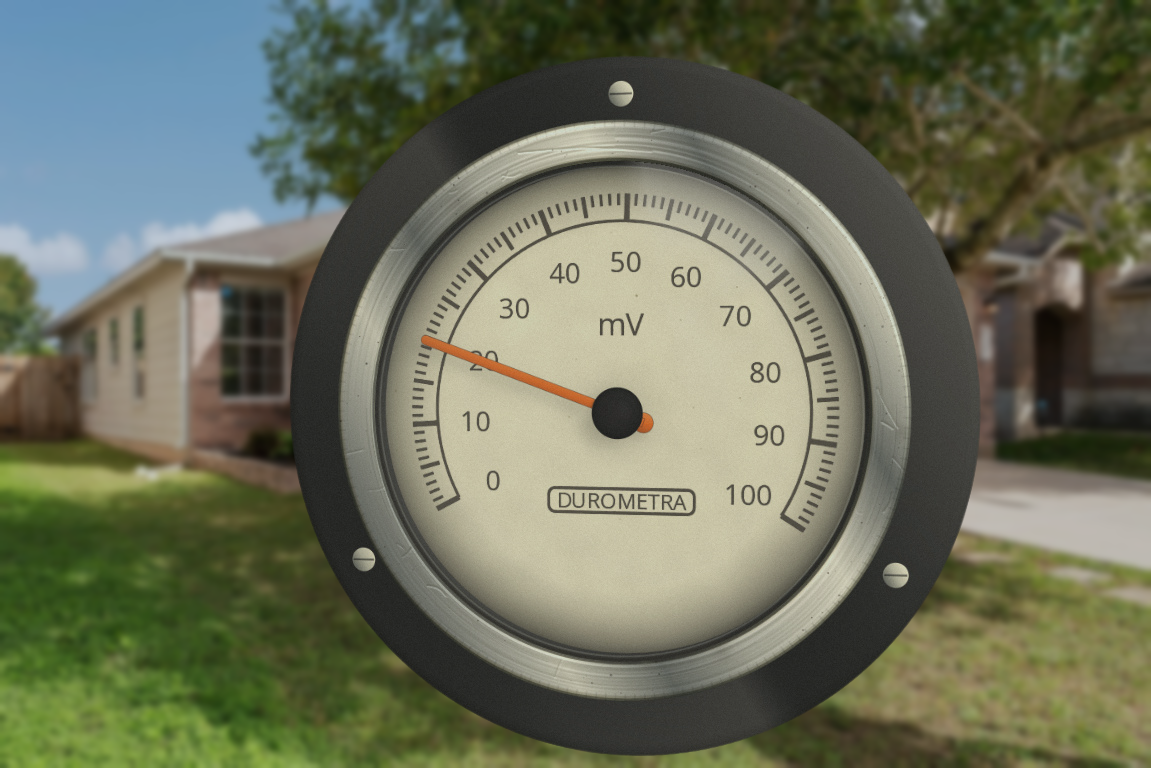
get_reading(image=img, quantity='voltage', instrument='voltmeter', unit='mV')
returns 20 mV
